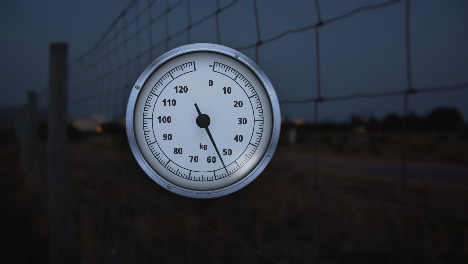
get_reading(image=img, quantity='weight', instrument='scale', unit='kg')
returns 55 kg
